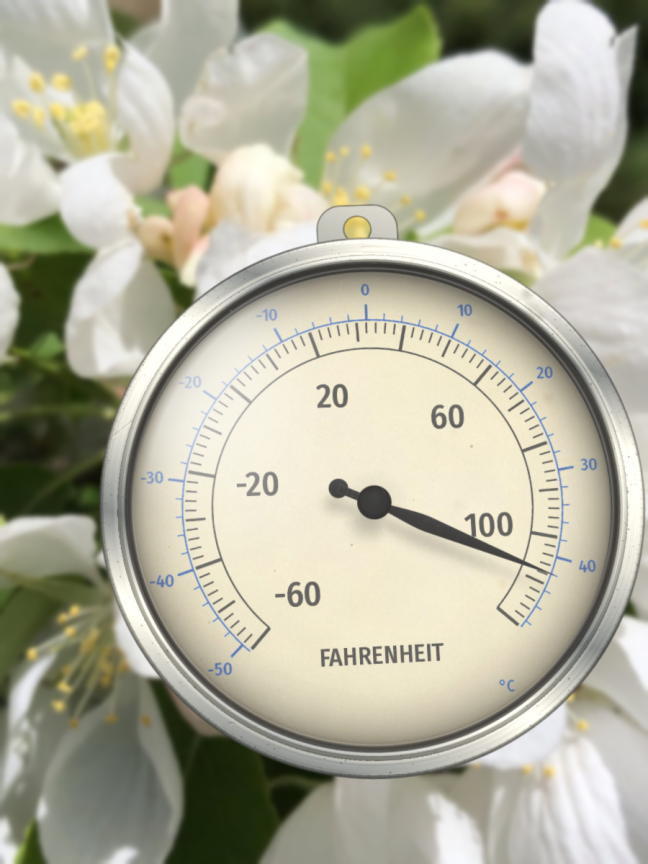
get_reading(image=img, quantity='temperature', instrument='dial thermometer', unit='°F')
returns 108 °F
